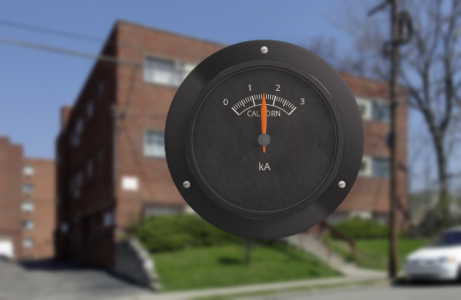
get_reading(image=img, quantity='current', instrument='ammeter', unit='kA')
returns 1.5 kA
